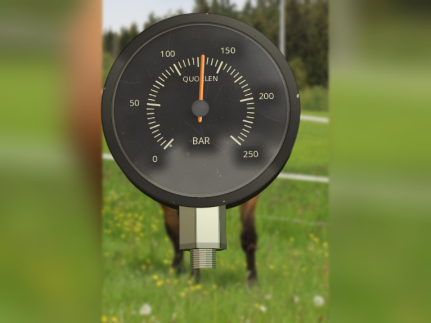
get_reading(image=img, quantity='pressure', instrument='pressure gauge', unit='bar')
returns 130 bar
